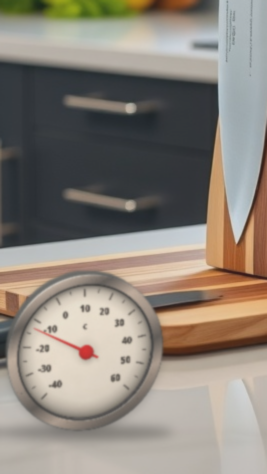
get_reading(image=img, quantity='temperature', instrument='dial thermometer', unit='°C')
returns -12.5 °C
